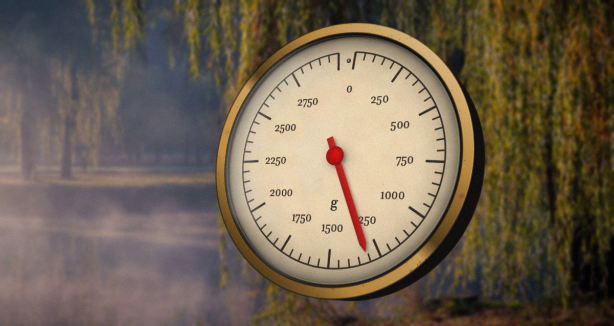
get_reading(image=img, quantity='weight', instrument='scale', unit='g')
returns 1300 g
